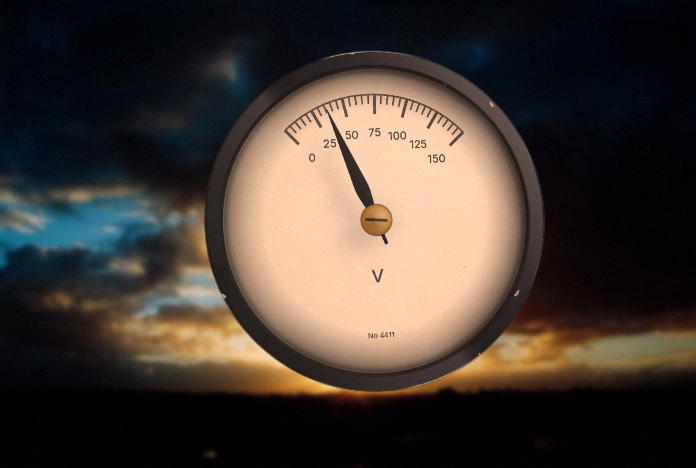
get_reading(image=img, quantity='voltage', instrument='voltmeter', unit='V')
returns 35 V
